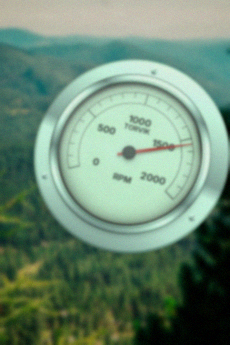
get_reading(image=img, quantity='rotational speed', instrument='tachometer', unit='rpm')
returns 1550 rpm
